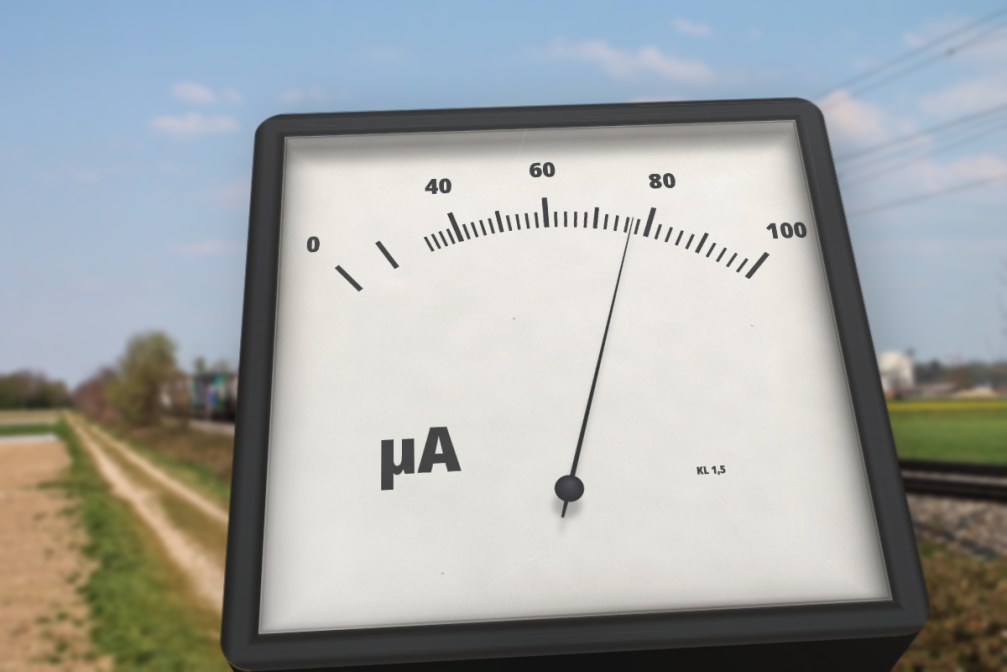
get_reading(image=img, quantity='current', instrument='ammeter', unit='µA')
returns 77 µA
